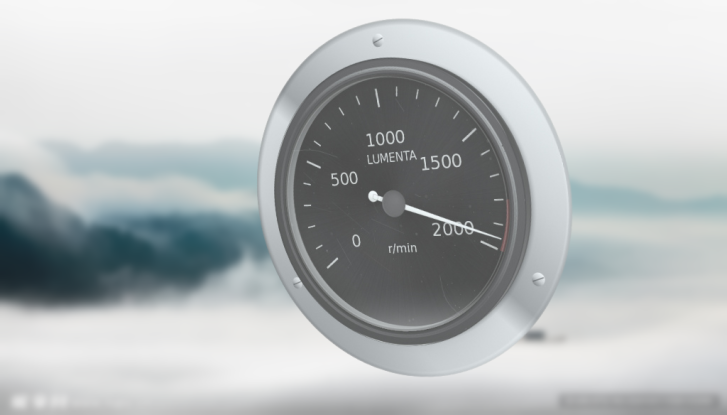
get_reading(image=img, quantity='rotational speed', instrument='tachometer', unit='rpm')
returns 1950 rpm
